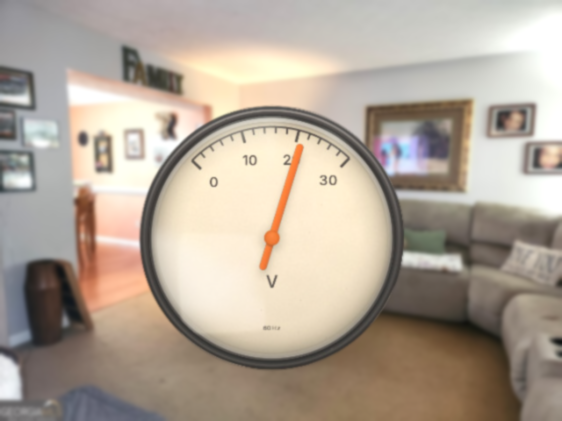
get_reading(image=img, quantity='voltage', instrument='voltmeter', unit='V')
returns 21 V
